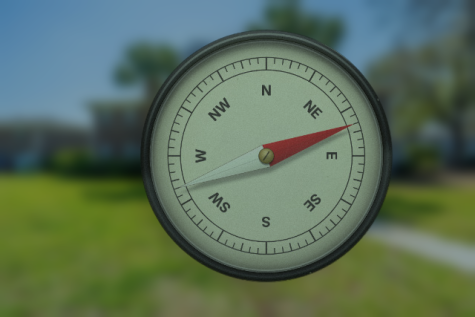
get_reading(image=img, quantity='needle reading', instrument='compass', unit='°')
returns 70 °
